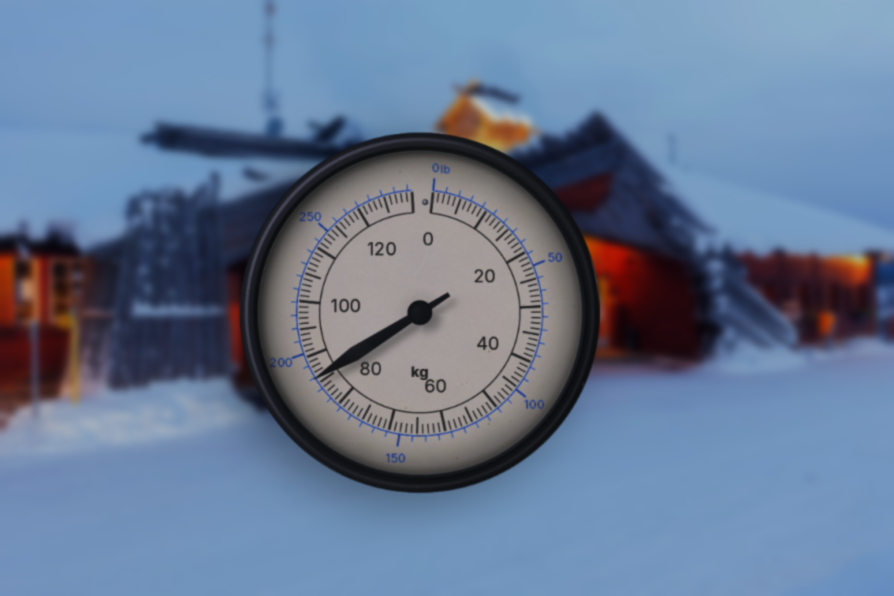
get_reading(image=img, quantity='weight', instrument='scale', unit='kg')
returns 86 kg
